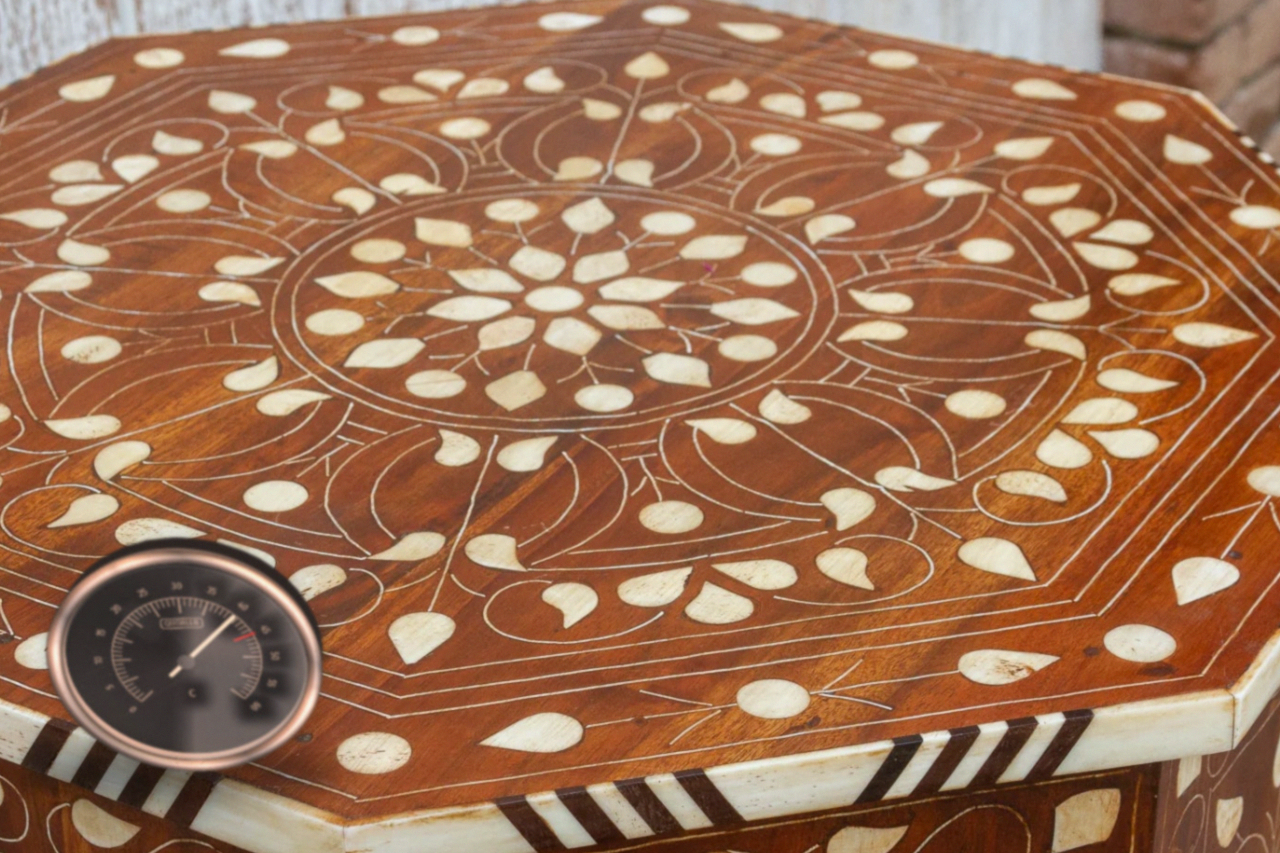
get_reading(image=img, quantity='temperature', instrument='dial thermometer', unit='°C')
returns 40 °C
